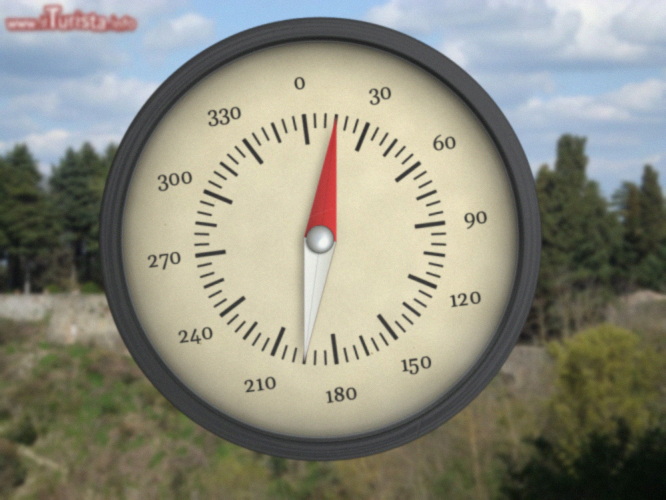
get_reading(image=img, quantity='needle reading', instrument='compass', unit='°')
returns 15 °
